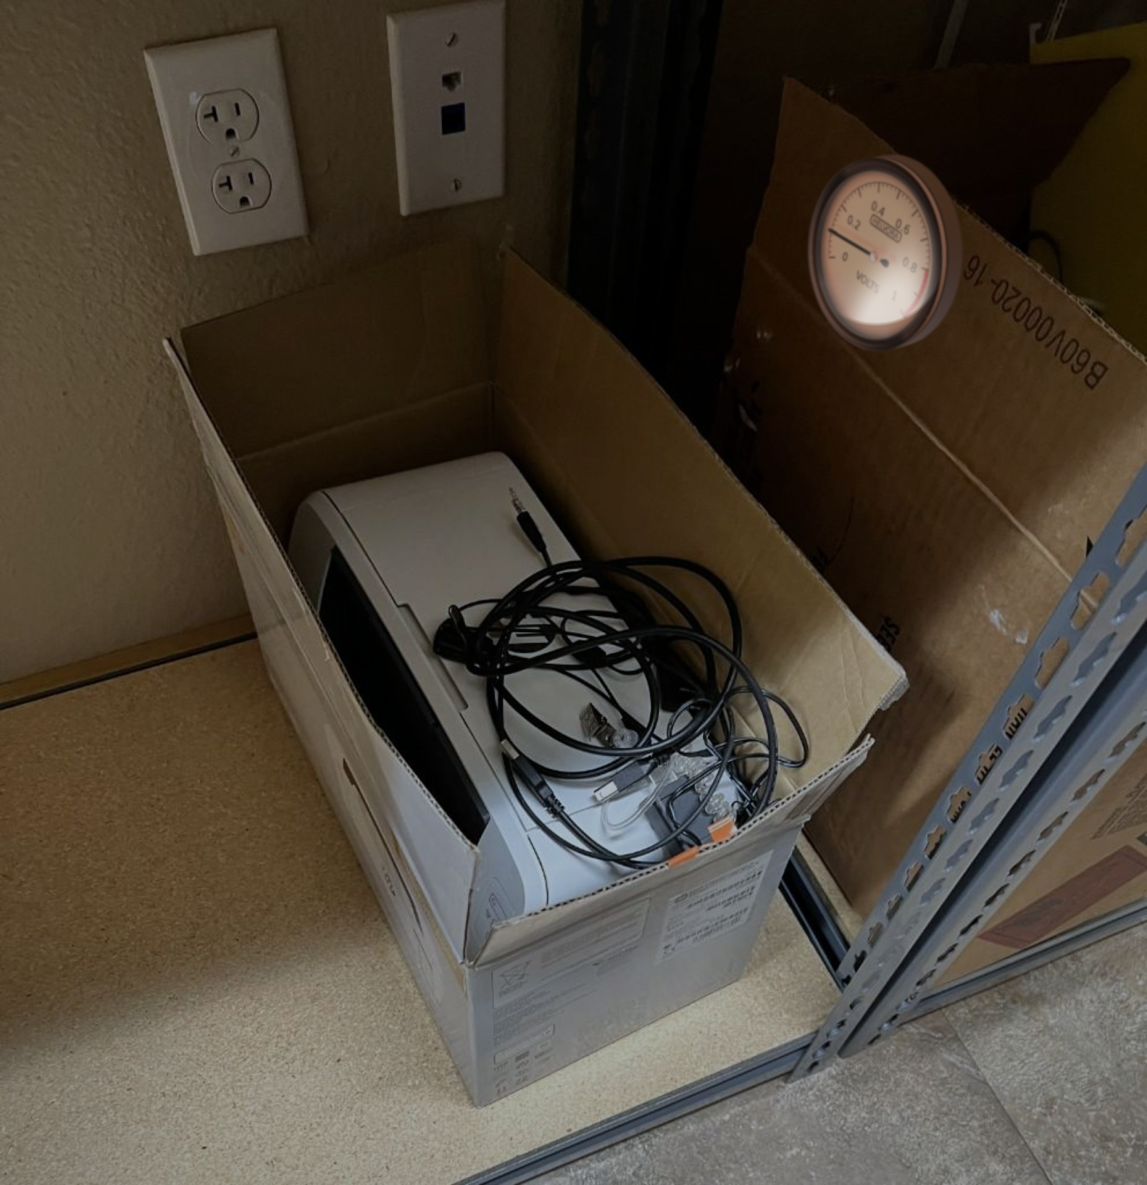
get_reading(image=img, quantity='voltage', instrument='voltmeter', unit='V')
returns 0.1 V
